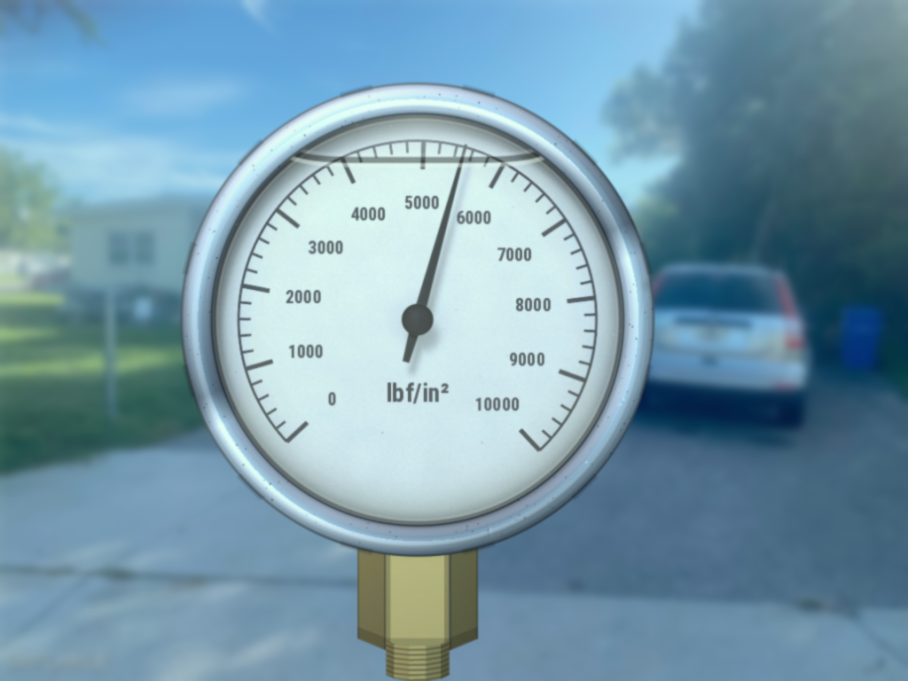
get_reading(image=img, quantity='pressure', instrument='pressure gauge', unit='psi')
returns 5500 psi
